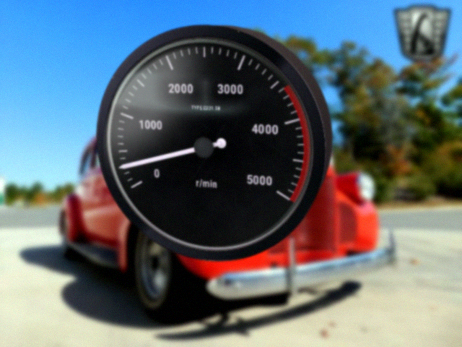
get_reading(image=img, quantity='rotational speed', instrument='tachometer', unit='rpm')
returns 300 rpm
